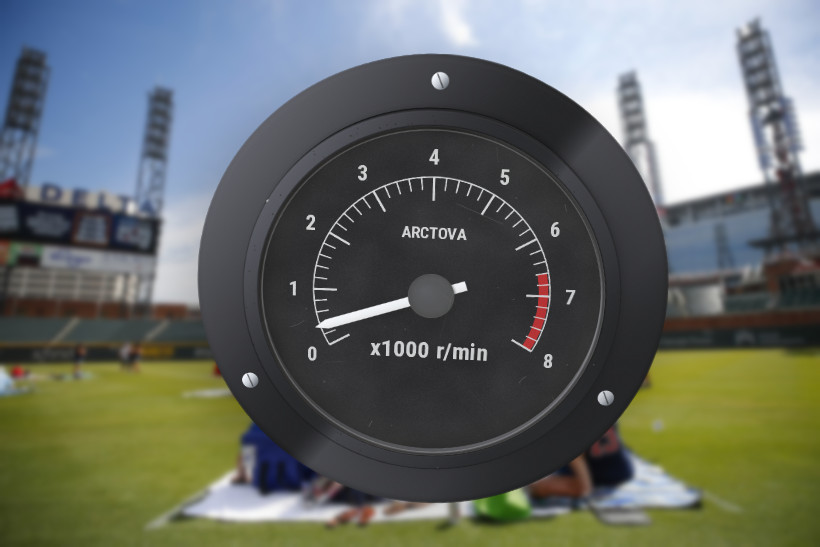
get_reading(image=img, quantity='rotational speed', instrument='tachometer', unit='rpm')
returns 400 rpm
